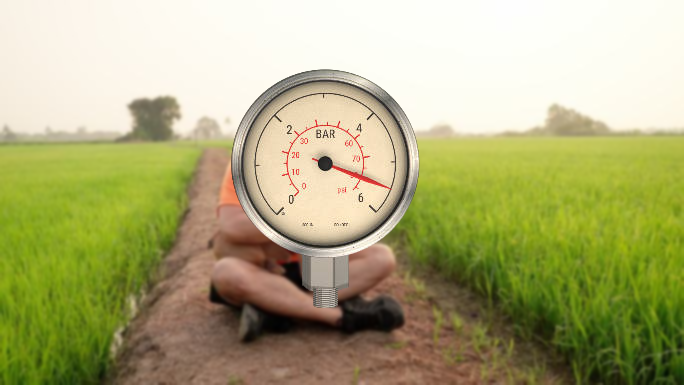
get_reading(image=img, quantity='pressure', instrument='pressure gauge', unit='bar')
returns 5.5 bar
